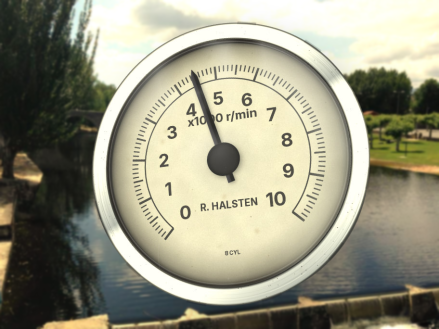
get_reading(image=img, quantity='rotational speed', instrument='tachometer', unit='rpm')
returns 4500 rpm
